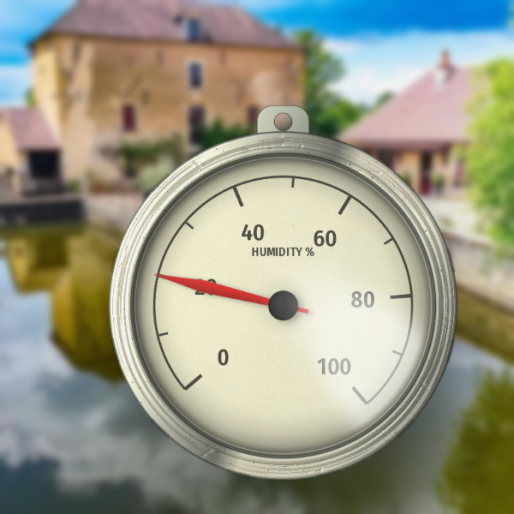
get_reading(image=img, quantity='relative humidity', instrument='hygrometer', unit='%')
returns 20 %
